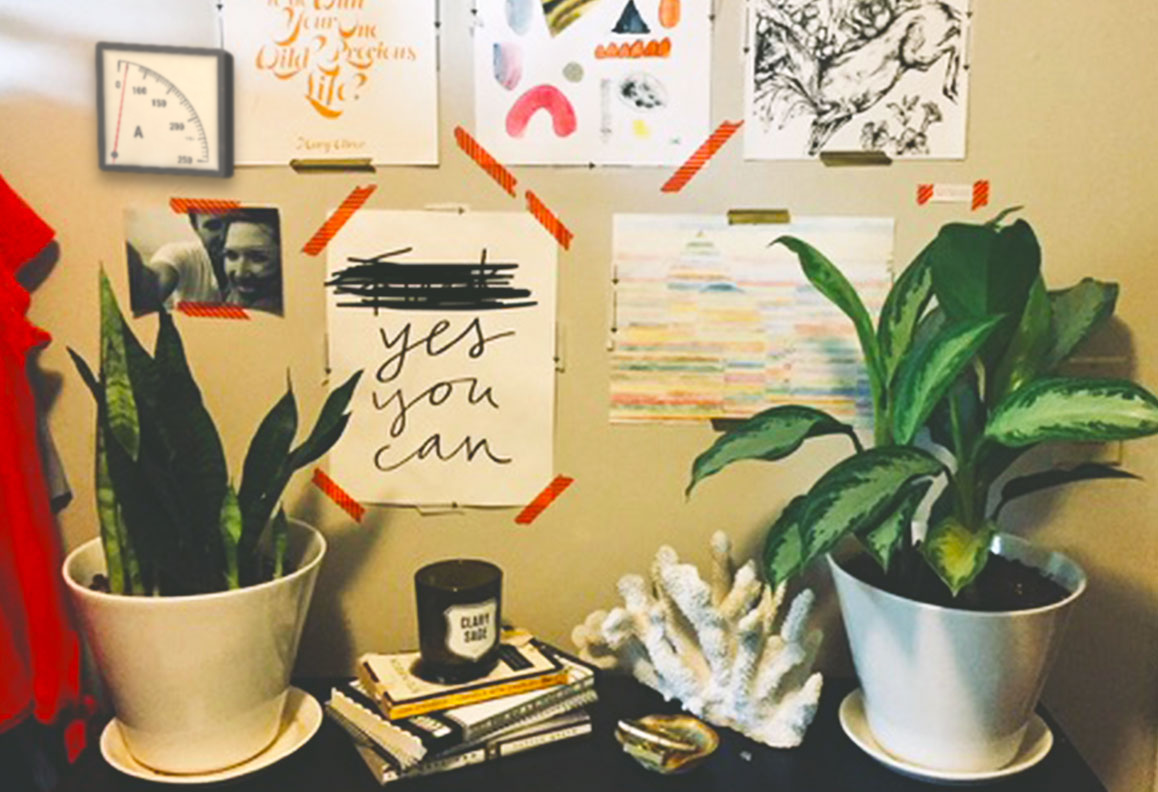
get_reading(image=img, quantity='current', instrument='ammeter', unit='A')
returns 50 A
